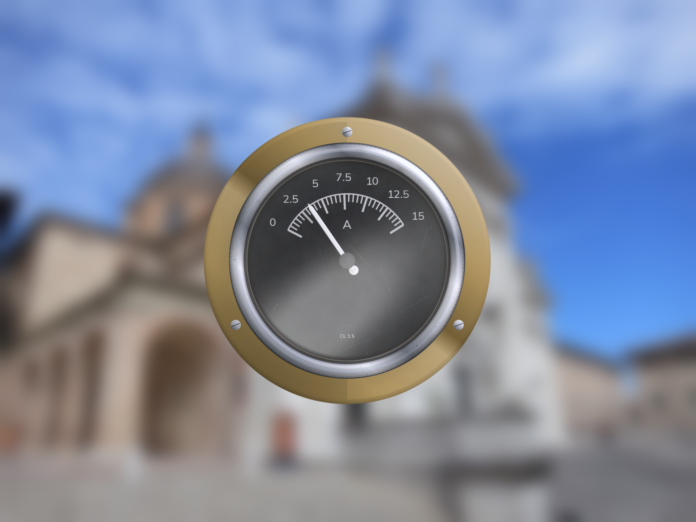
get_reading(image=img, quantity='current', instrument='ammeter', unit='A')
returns 3.5 A
